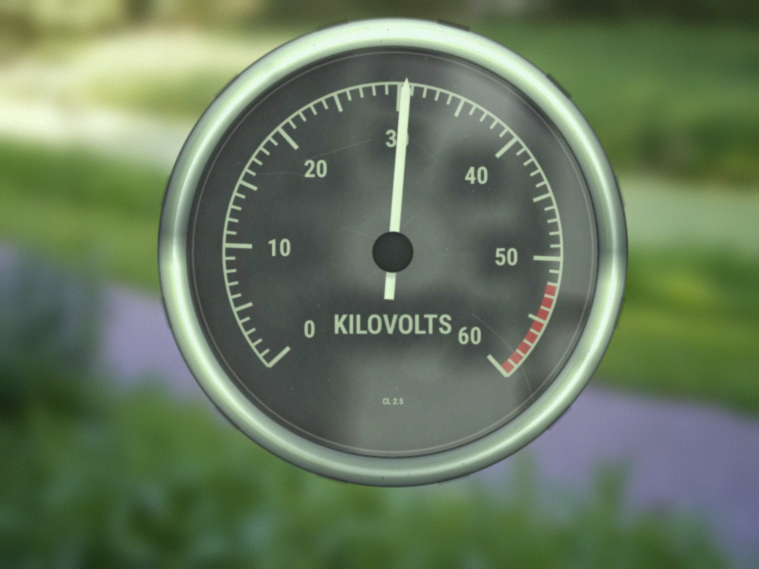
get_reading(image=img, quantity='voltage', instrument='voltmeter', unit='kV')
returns 30.5 kV
